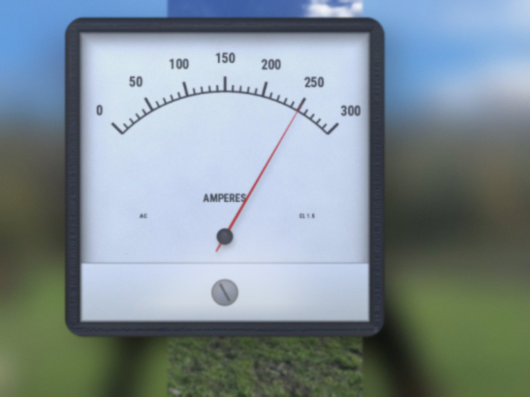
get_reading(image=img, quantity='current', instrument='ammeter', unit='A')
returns 250 A
